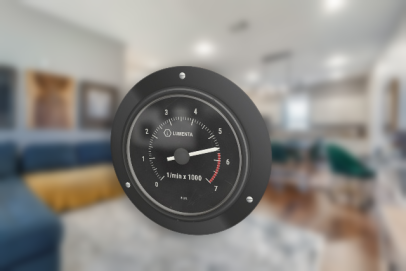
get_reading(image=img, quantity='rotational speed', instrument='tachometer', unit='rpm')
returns 5500 rpm
